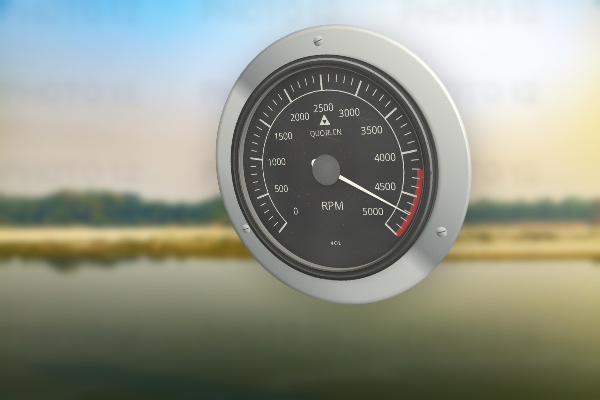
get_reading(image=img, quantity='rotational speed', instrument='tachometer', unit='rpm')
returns 4700 rpm
